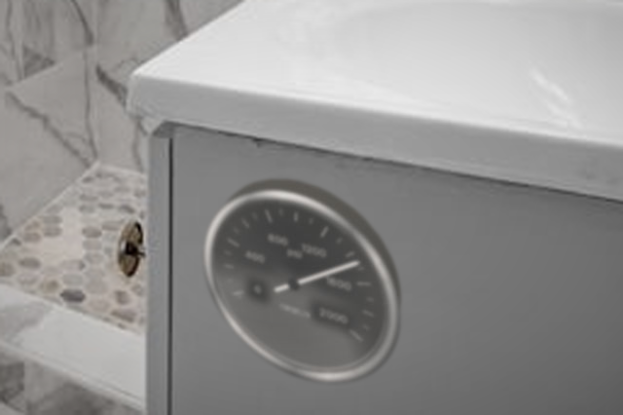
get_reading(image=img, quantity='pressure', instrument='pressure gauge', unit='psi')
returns 1450 psi
